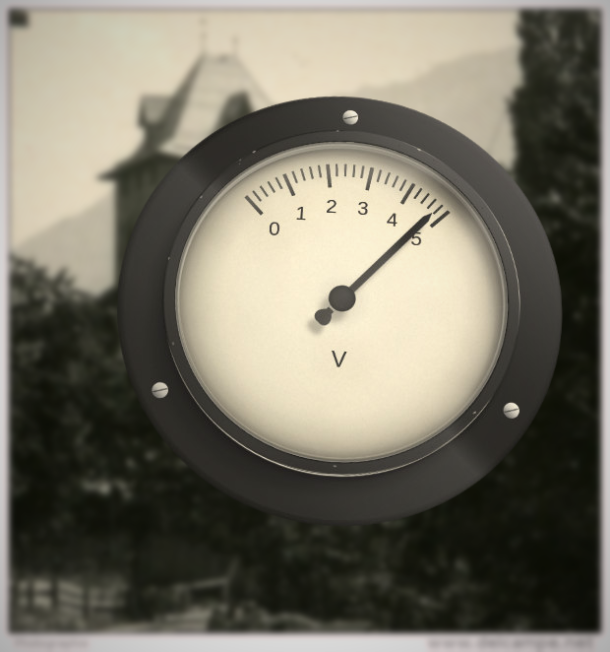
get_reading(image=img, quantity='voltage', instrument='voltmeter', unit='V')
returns 4.8 V
